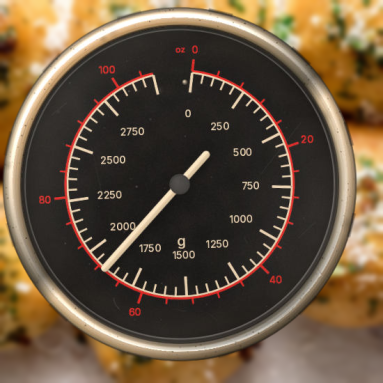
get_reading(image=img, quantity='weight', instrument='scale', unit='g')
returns 1900 g
